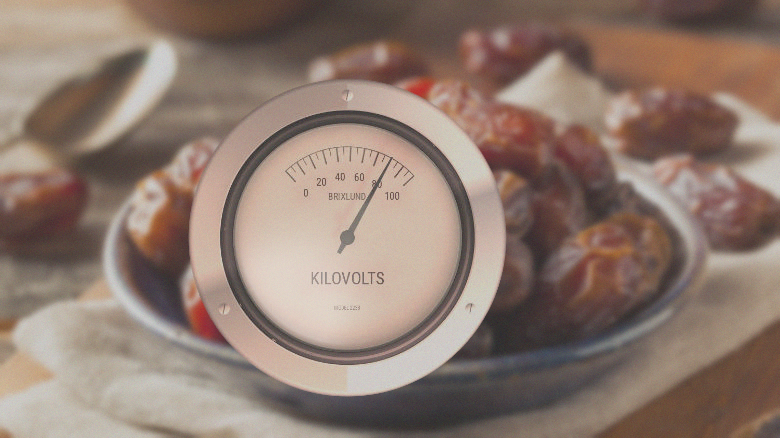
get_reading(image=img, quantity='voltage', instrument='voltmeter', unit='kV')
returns 80 kV
